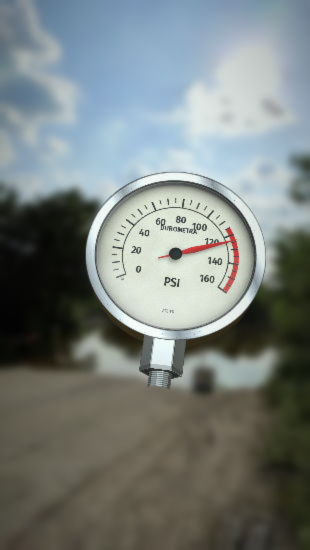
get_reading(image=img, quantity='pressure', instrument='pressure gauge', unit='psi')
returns 125 psi
